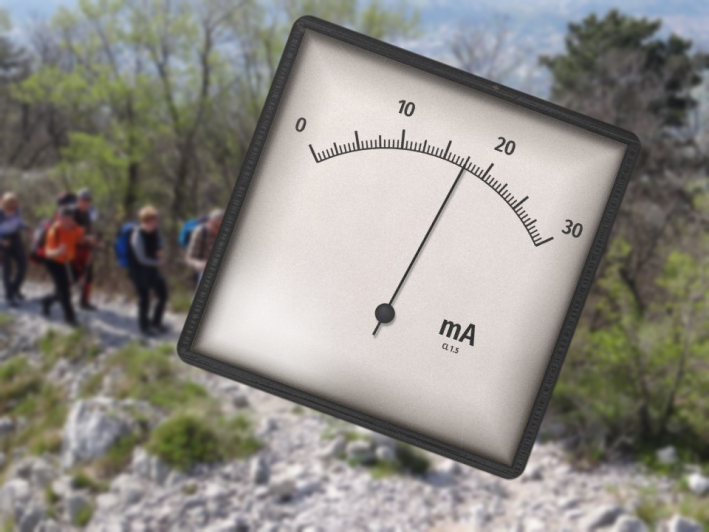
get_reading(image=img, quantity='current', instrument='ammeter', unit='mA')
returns 17.5 mA
